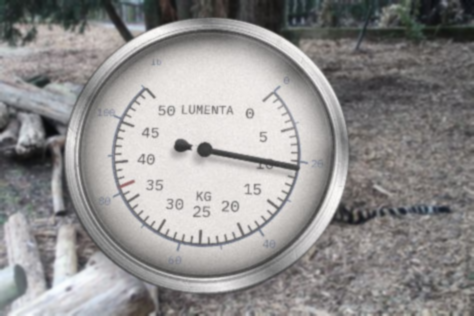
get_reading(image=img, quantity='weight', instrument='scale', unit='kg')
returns 10 kg
